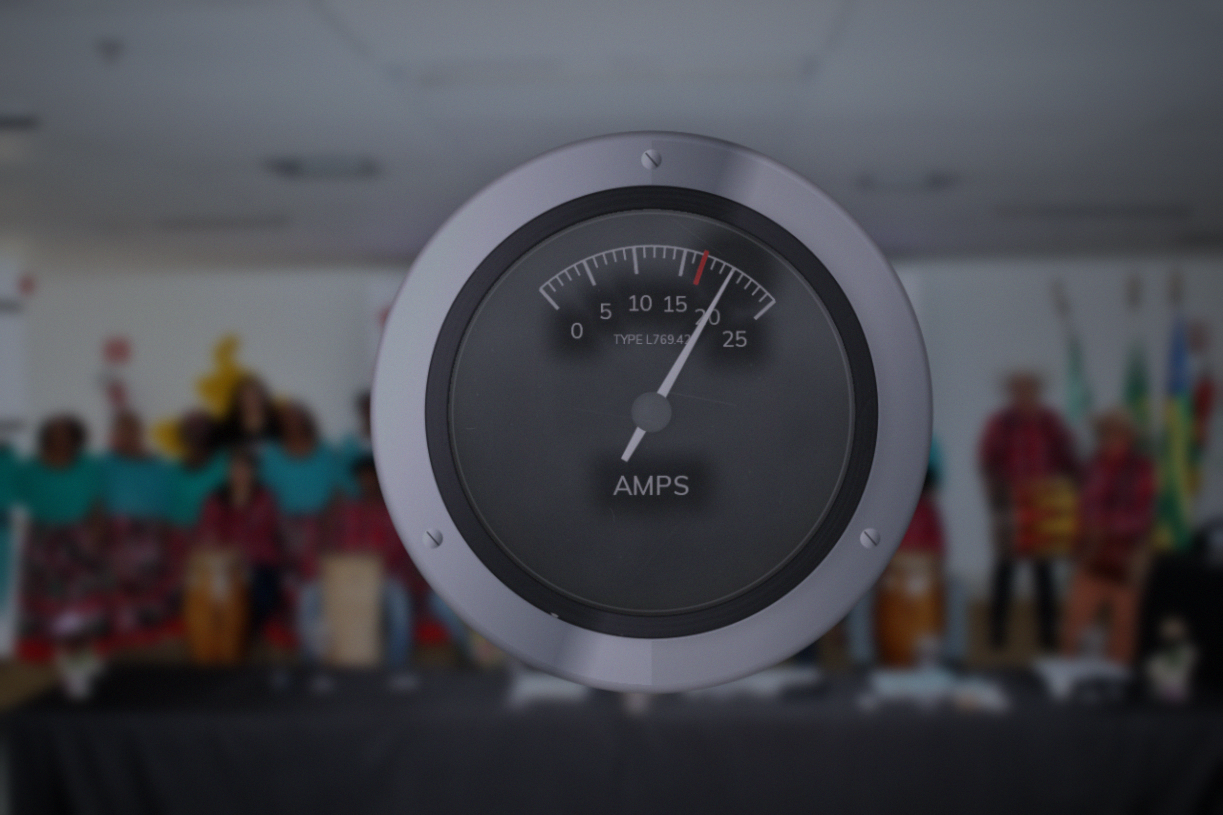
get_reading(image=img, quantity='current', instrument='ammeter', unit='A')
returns 20 A
